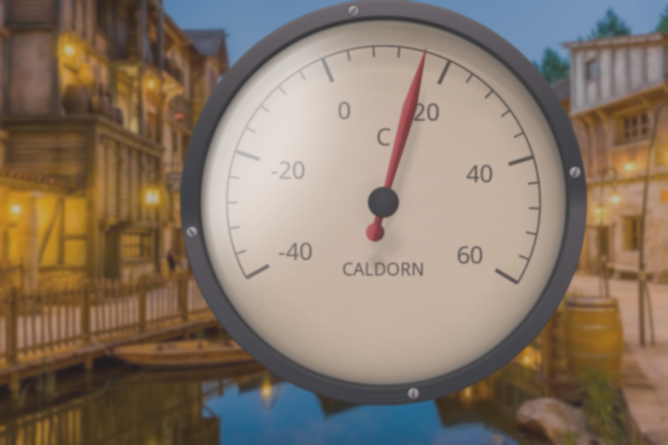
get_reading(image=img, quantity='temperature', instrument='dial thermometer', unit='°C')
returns 16 °C
